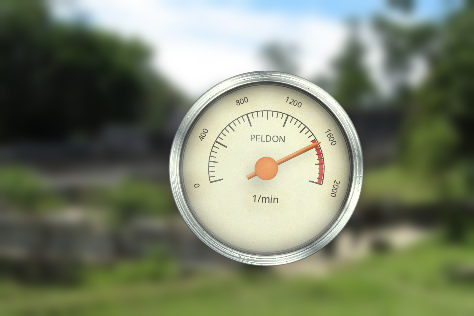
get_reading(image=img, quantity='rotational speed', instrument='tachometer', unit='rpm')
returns 1600 rpm
